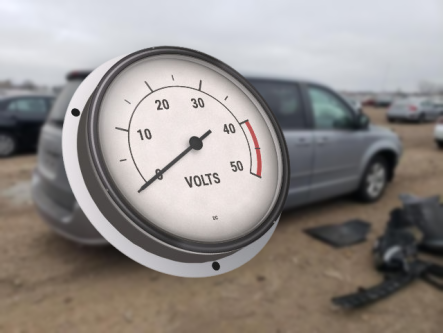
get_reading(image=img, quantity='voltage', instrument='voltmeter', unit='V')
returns 0 V
